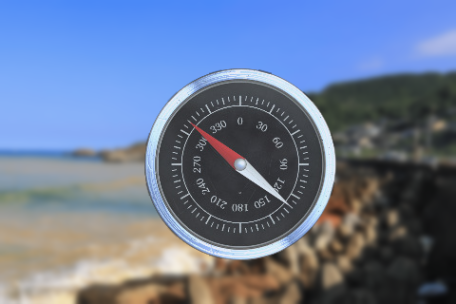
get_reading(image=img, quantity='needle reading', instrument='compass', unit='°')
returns 310 °
